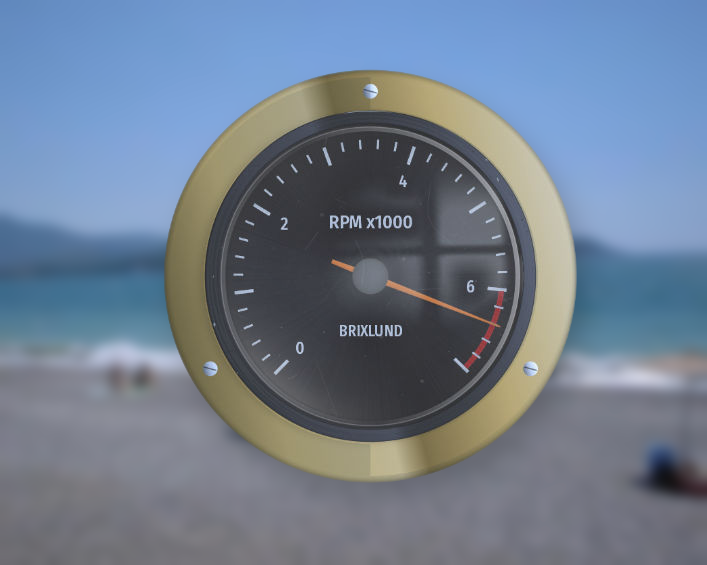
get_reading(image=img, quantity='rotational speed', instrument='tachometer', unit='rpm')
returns 6400 rpm
